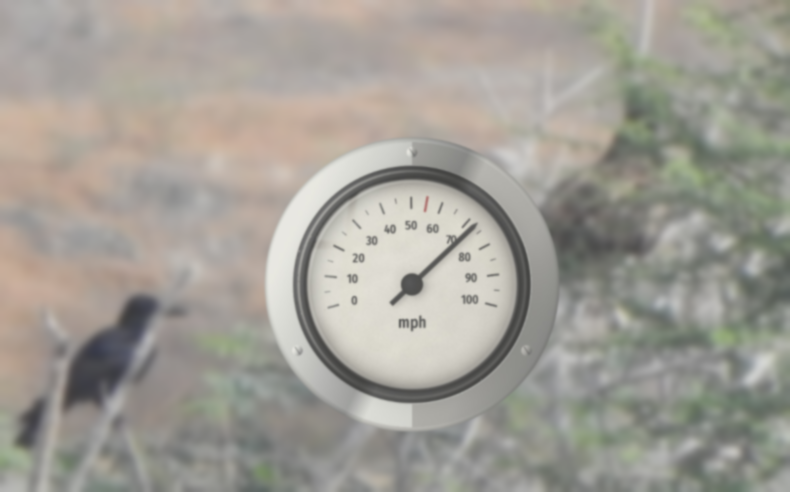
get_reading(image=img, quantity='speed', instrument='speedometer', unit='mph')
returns 72.5 mph
